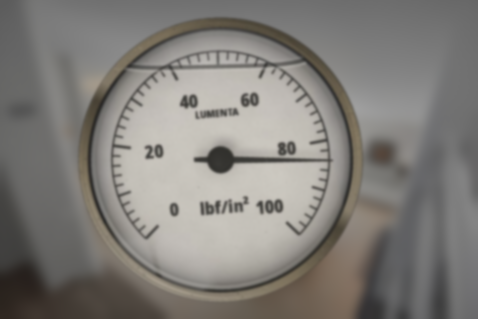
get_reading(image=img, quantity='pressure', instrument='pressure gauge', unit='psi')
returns 84 psi
